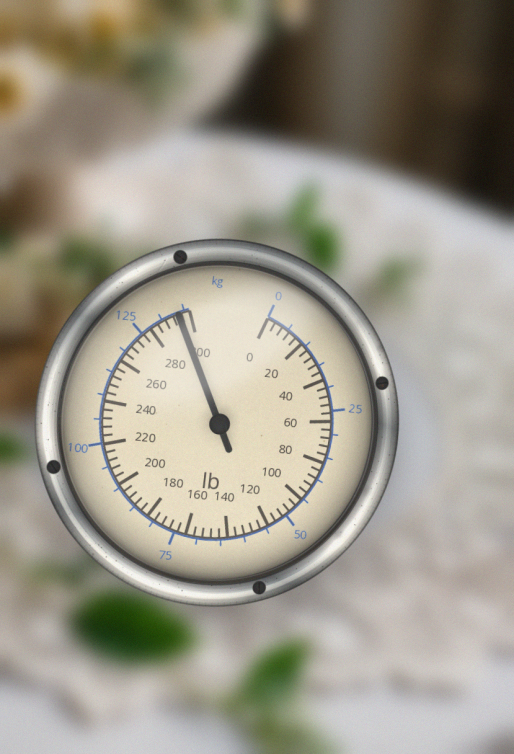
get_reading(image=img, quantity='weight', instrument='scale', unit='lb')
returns 294 lb
